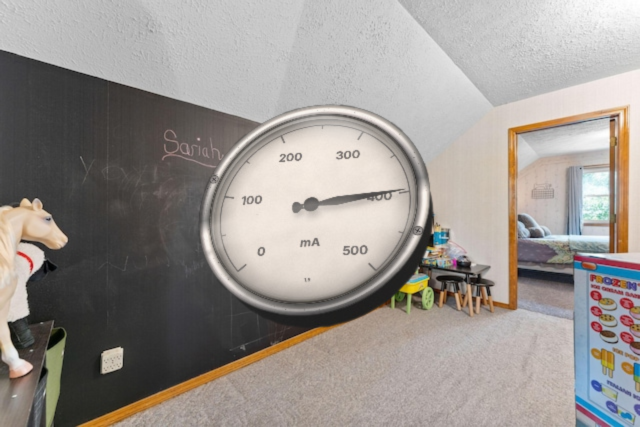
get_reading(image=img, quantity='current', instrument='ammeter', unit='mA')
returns 400 mA
